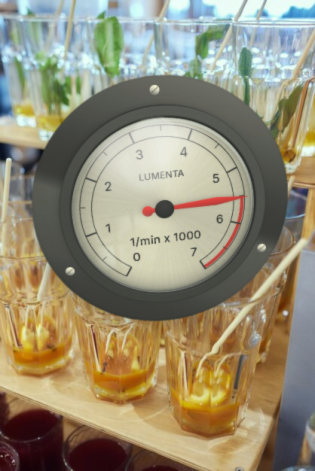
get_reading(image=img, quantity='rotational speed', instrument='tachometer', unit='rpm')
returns 5500 rpm
